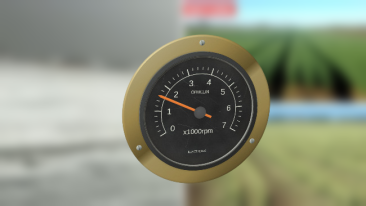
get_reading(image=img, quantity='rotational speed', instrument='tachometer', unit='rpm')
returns 1600 rpm
